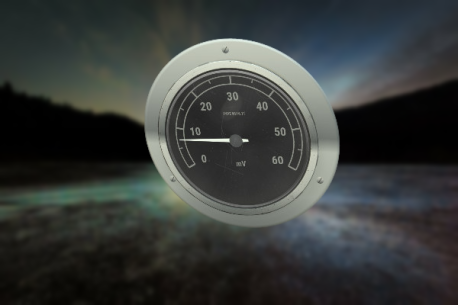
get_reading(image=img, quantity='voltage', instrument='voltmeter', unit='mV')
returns 7.5 mV
